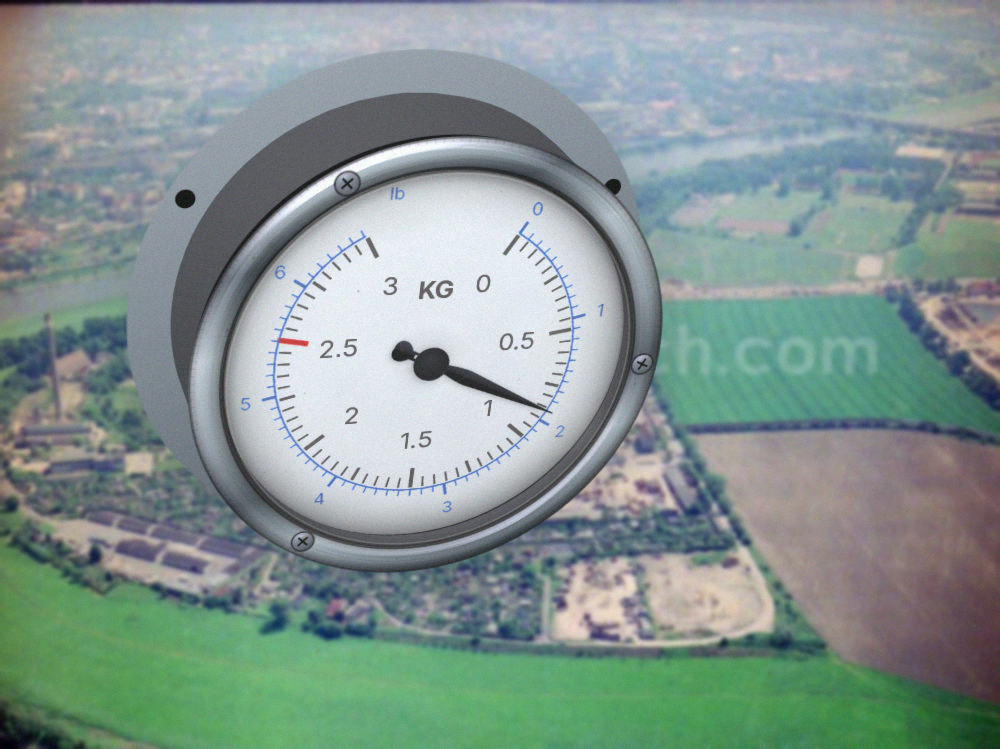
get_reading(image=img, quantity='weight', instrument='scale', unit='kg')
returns 0.85 kg
